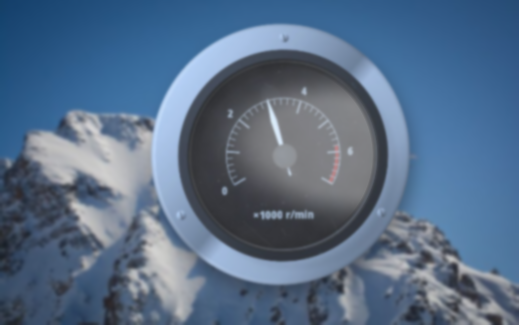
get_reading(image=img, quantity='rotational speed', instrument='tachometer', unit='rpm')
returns 3000 rpm
